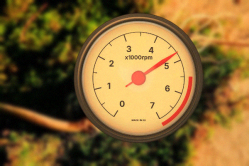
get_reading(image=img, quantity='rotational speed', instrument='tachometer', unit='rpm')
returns 4750 rpm
